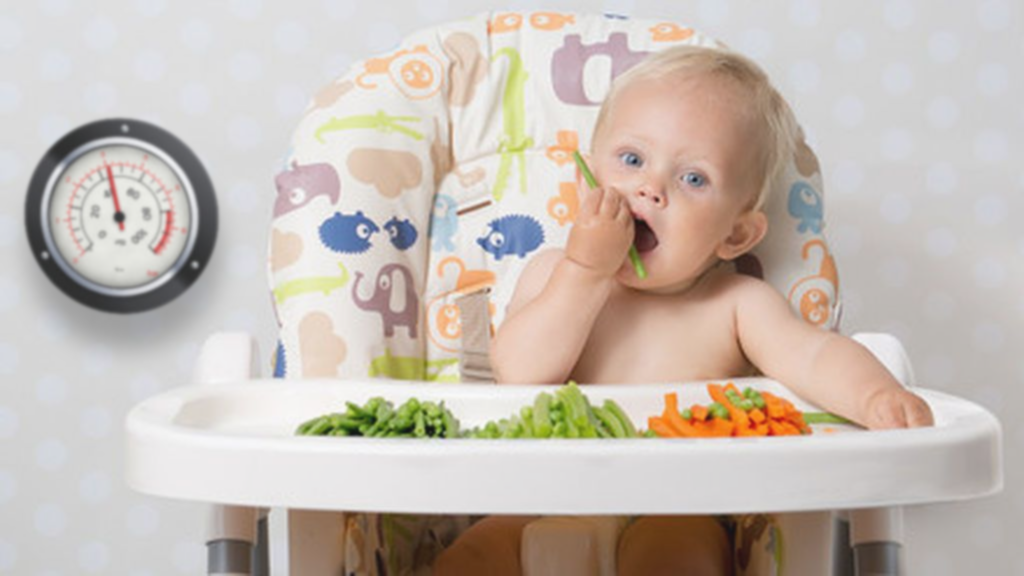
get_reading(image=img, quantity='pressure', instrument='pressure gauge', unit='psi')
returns 45 psi
